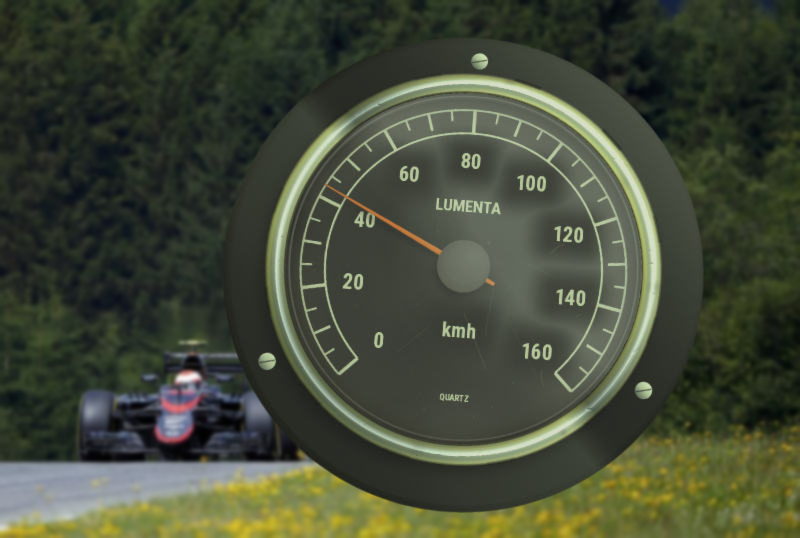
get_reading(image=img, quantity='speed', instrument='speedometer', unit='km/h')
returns 42.5 km/h
